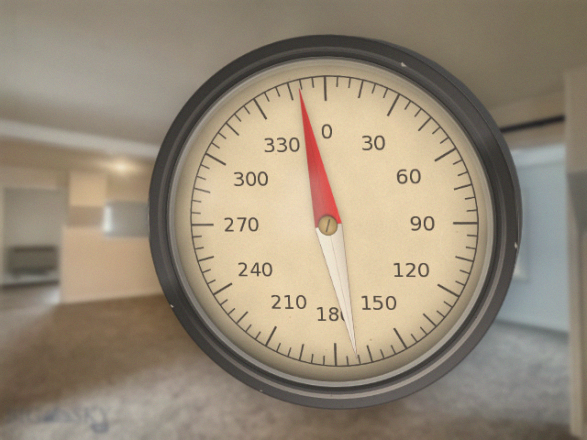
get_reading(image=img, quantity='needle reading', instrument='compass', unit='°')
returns 350 °
